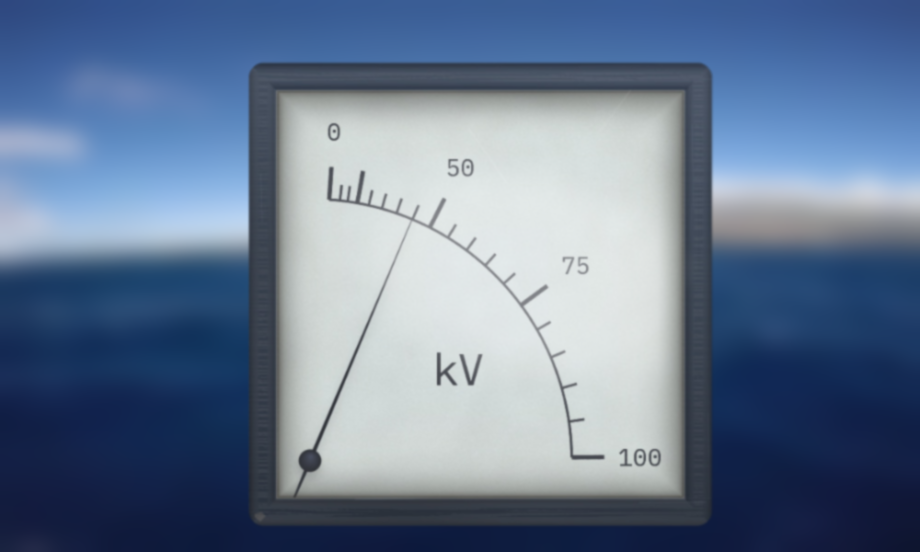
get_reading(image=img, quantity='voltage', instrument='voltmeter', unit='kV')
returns 45 kV
